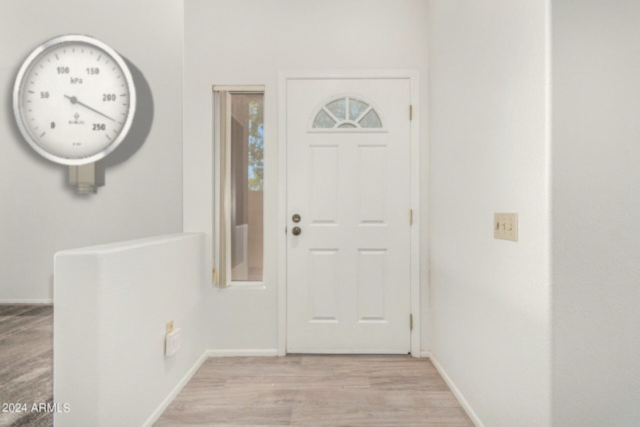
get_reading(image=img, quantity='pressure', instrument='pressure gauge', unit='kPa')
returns 230 kPa
